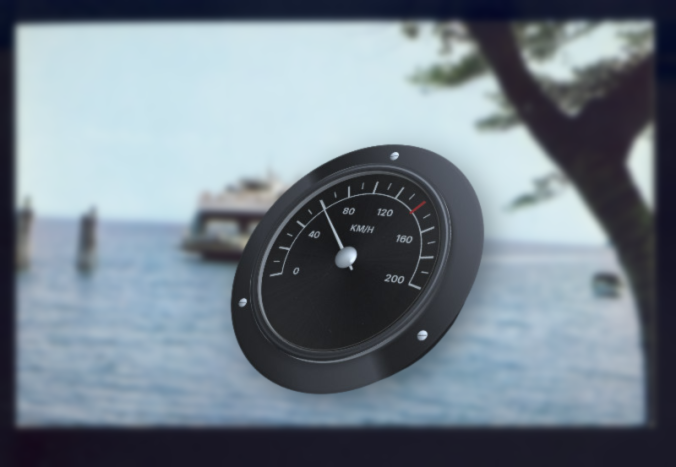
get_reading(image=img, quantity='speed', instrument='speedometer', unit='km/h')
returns 60 km/h
